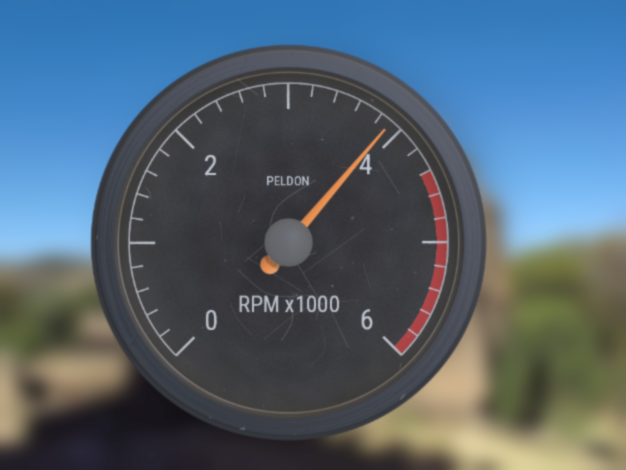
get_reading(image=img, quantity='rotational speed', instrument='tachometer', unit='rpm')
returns 3900 rpm
